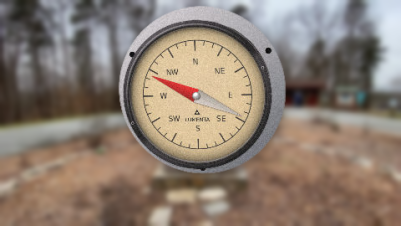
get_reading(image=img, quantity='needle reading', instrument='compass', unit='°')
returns 295 °
